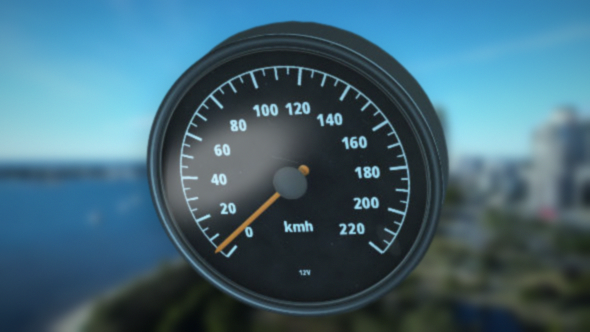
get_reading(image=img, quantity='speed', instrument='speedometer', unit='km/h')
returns 5 km/h
